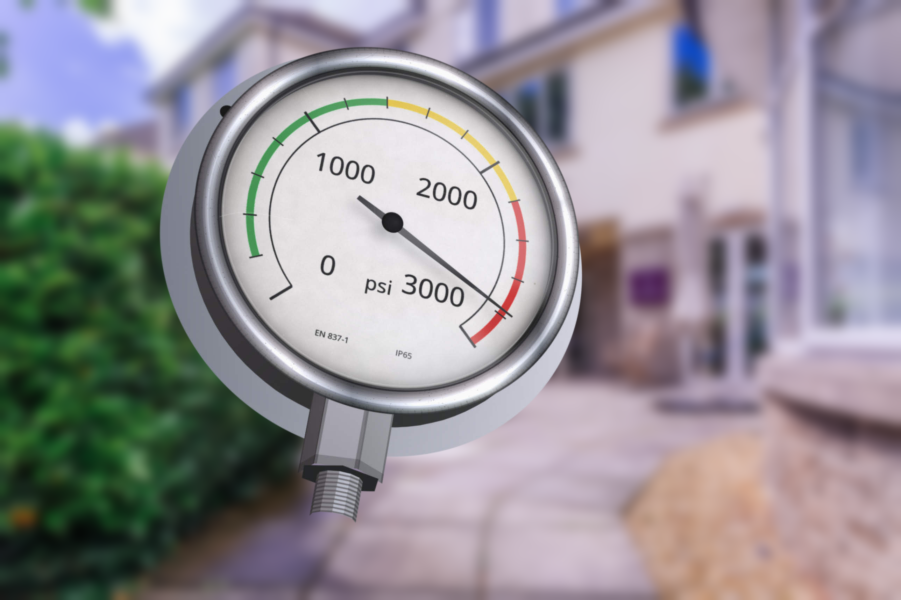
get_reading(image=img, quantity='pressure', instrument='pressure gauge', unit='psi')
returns 2800 psi
